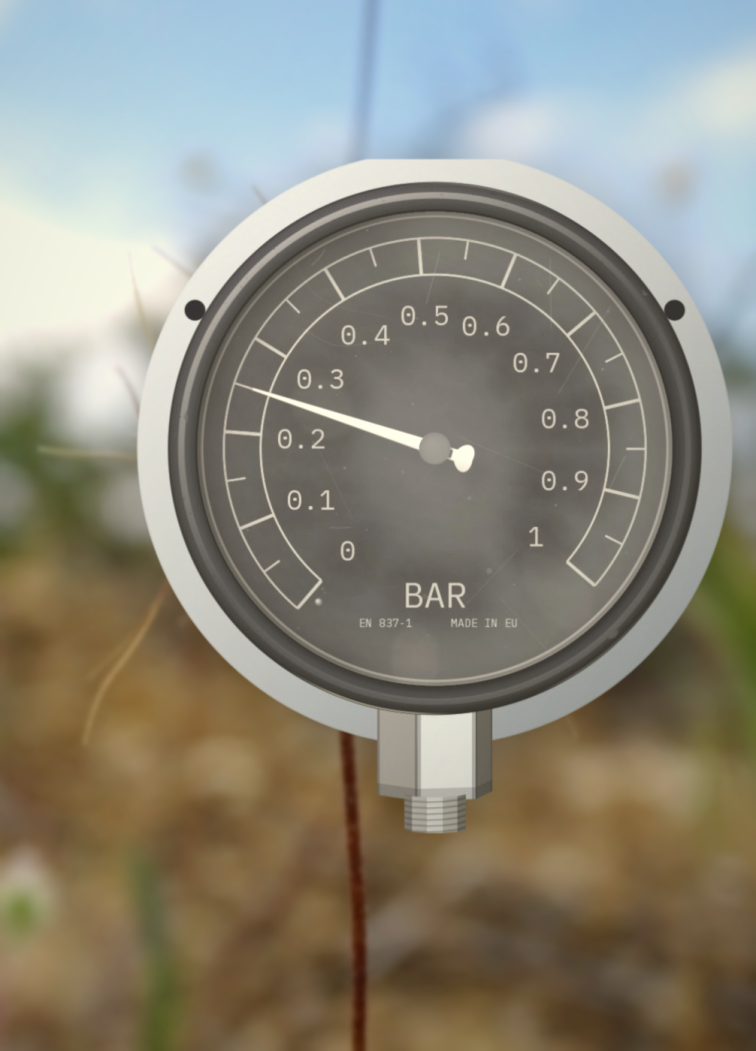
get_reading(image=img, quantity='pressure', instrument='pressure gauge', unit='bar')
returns 0.25 bar
